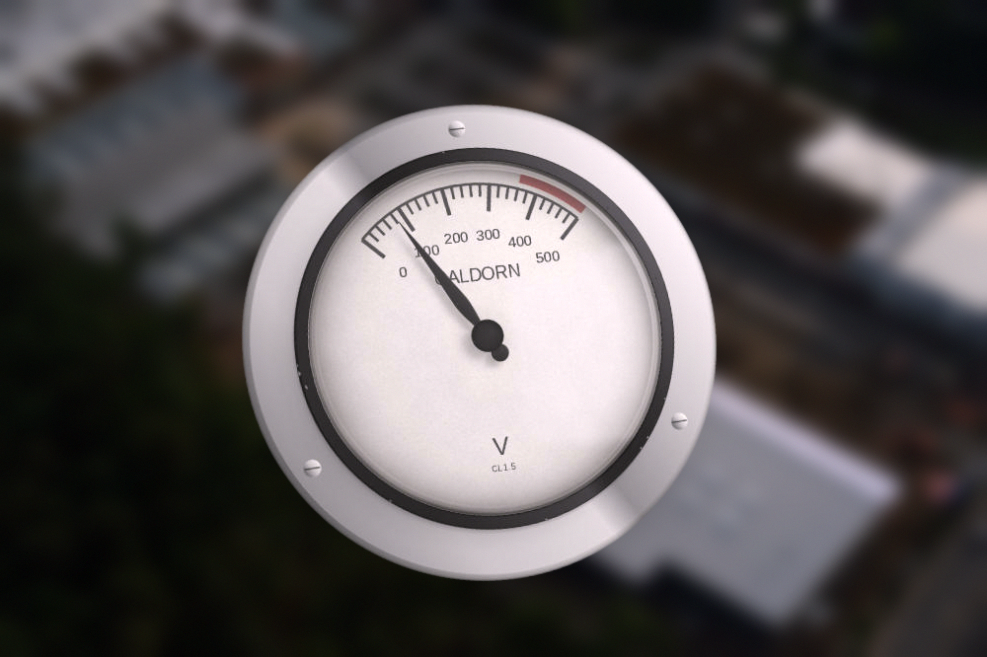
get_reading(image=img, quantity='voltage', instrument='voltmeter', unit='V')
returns 80 V
